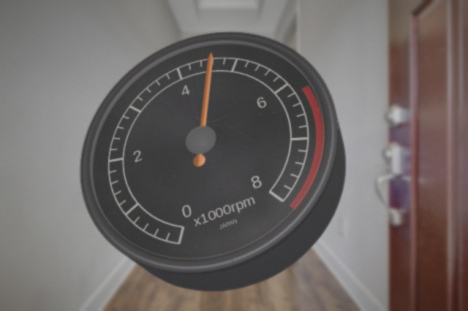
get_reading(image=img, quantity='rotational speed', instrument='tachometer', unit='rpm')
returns 4600 rpm
